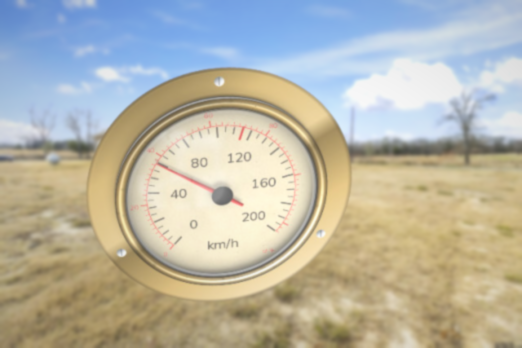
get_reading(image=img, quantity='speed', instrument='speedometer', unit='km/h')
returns 60 km/h
